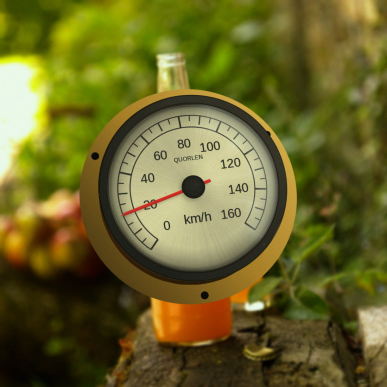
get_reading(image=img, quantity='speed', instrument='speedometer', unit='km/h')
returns 20 km/h
